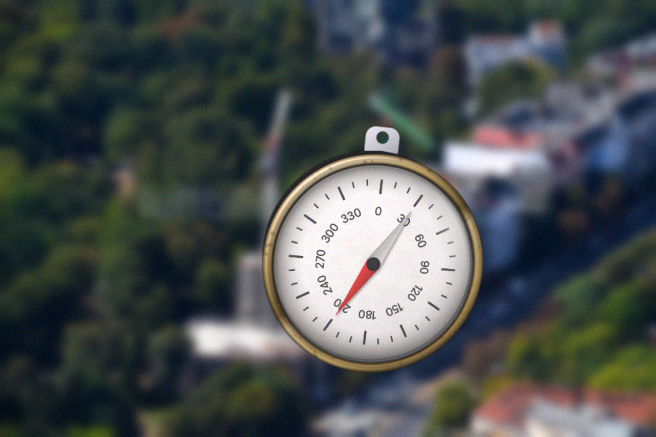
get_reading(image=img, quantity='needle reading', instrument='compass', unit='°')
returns 210 °
